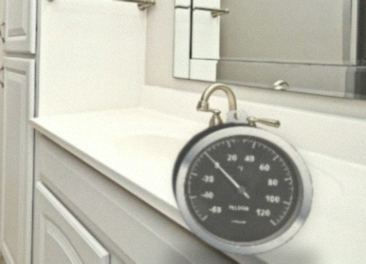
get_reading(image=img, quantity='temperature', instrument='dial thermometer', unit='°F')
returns 0 °F
